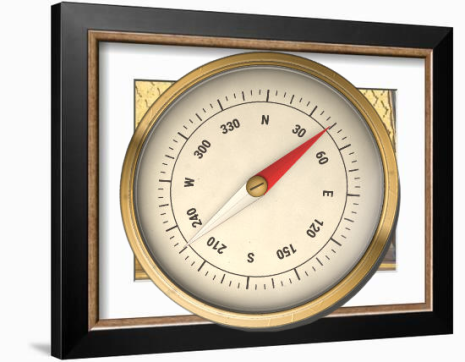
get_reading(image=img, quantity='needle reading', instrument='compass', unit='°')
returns 45 °
